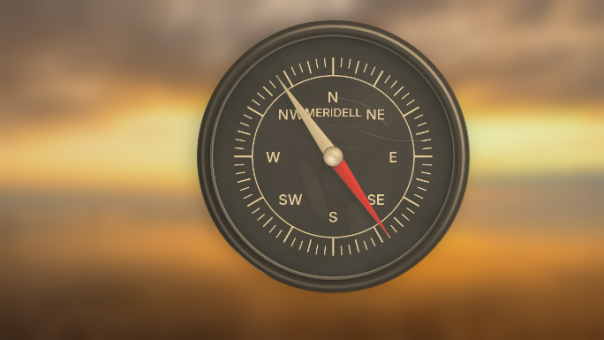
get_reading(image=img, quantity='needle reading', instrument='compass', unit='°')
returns 145 °
